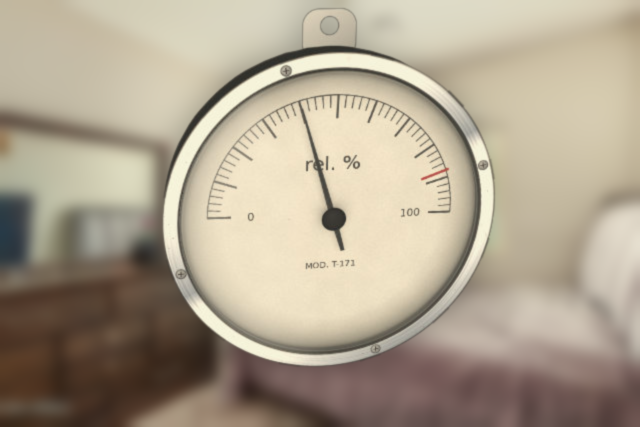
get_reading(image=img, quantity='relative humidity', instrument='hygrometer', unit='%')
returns 40 %
